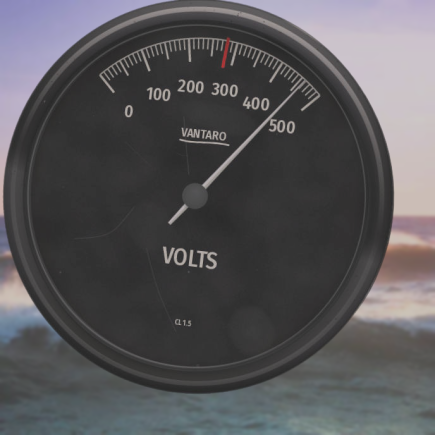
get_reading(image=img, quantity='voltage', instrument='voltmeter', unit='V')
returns 460 V
